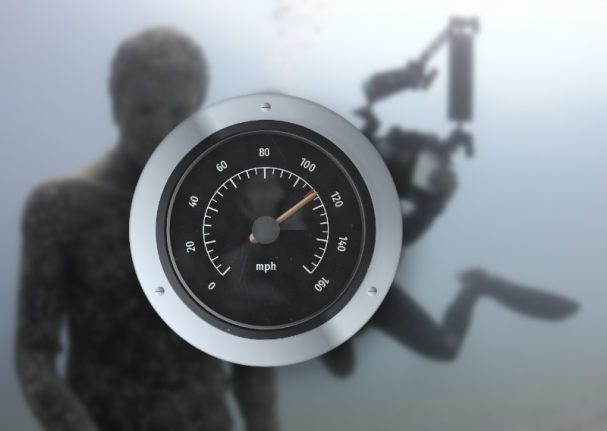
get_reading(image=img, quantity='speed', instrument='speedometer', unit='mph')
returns 112.5 mph
